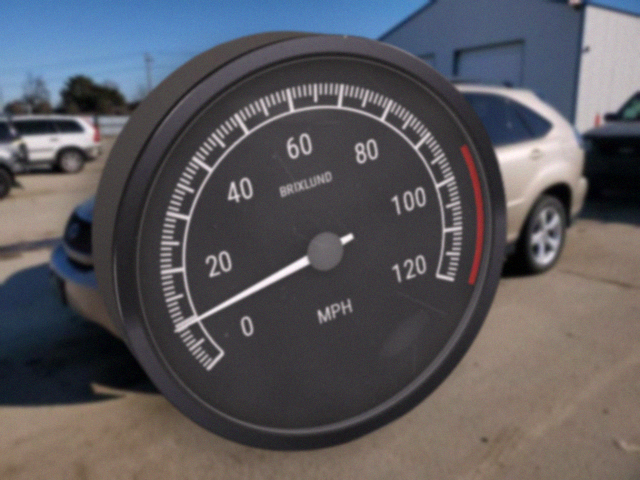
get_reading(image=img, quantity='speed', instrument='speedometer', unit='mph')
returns 10 mph
